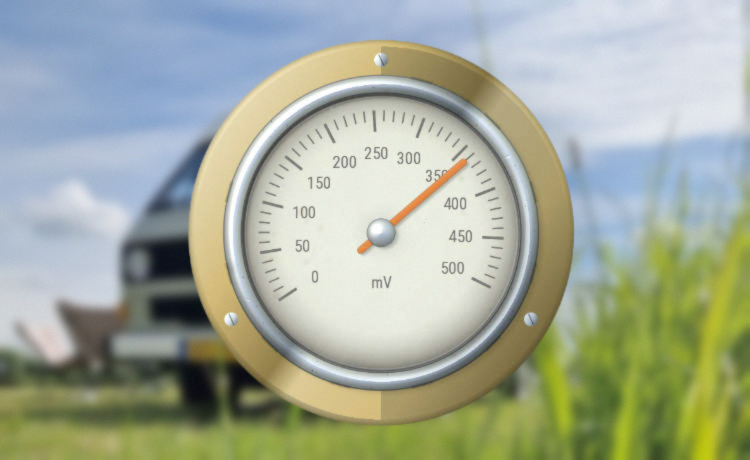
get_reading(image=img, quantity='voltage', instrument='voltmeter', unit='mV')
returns 360 mV
